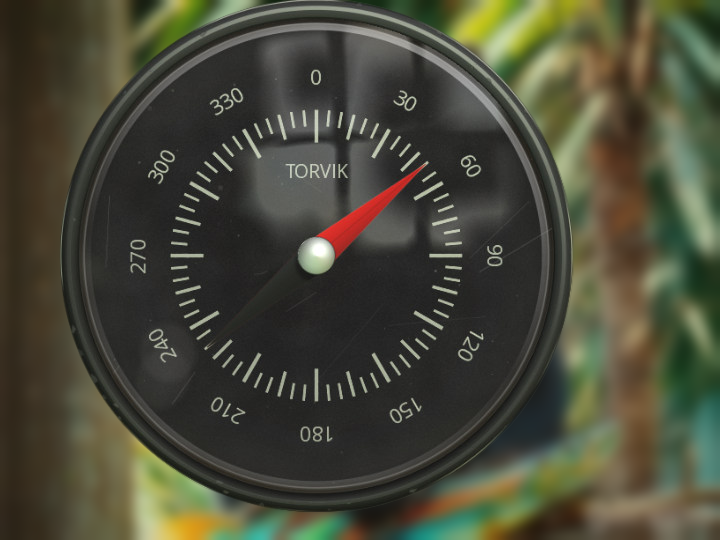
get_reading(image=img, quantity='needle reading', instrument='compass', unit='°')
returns 50 °
